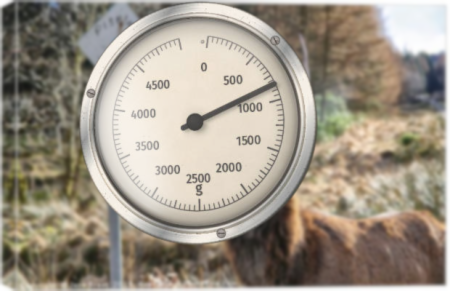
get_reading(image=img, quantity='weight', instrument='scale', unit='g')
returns 850 g
